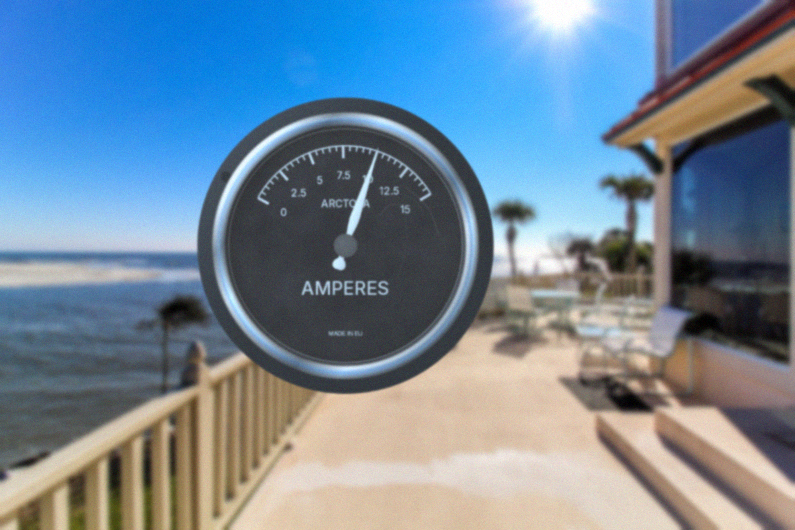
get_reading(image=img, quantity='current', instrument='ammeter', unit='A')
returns 10 A
